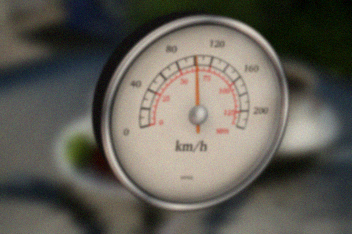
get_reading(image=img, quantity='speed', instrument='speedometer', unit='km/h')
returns 100 km/h
